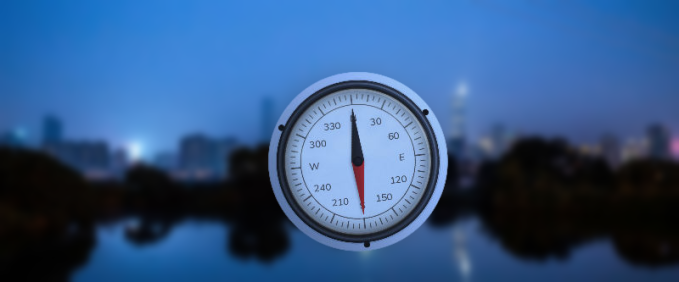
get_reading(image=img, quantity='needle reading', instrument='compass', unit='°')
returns 180 °
